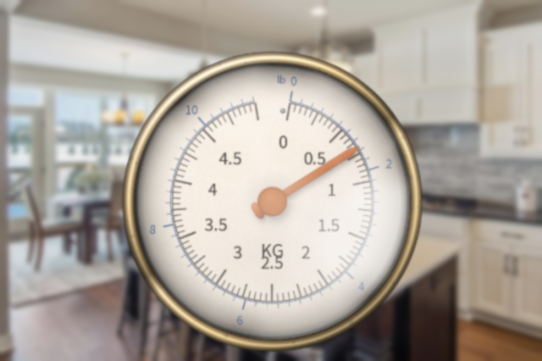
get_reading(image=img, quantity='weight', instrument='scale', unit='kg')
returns 0.7 kg
